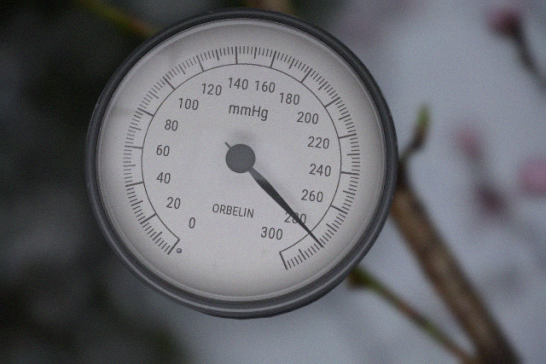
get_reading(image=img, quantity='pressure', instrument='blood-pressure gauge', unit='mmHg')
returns 280 mmHg
